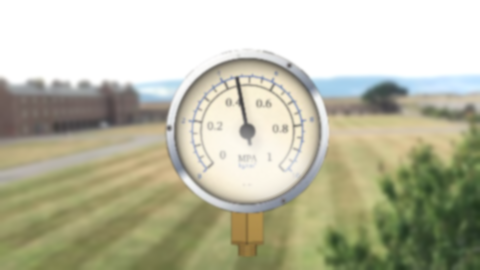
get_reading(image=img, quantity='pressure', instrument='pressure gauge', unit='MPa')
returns 0.45 MPa
